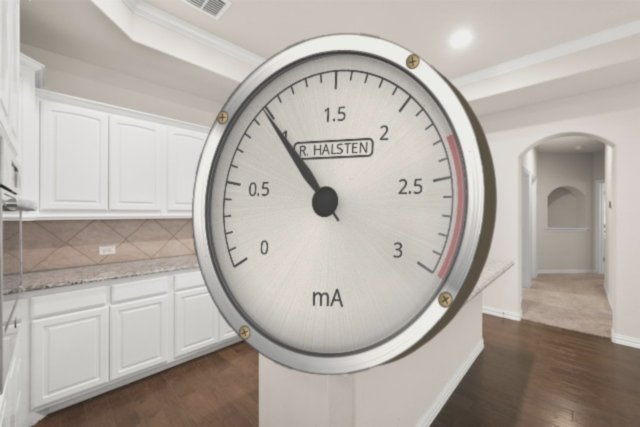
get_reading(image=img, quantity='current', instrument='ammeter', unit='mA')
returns 1 mA
